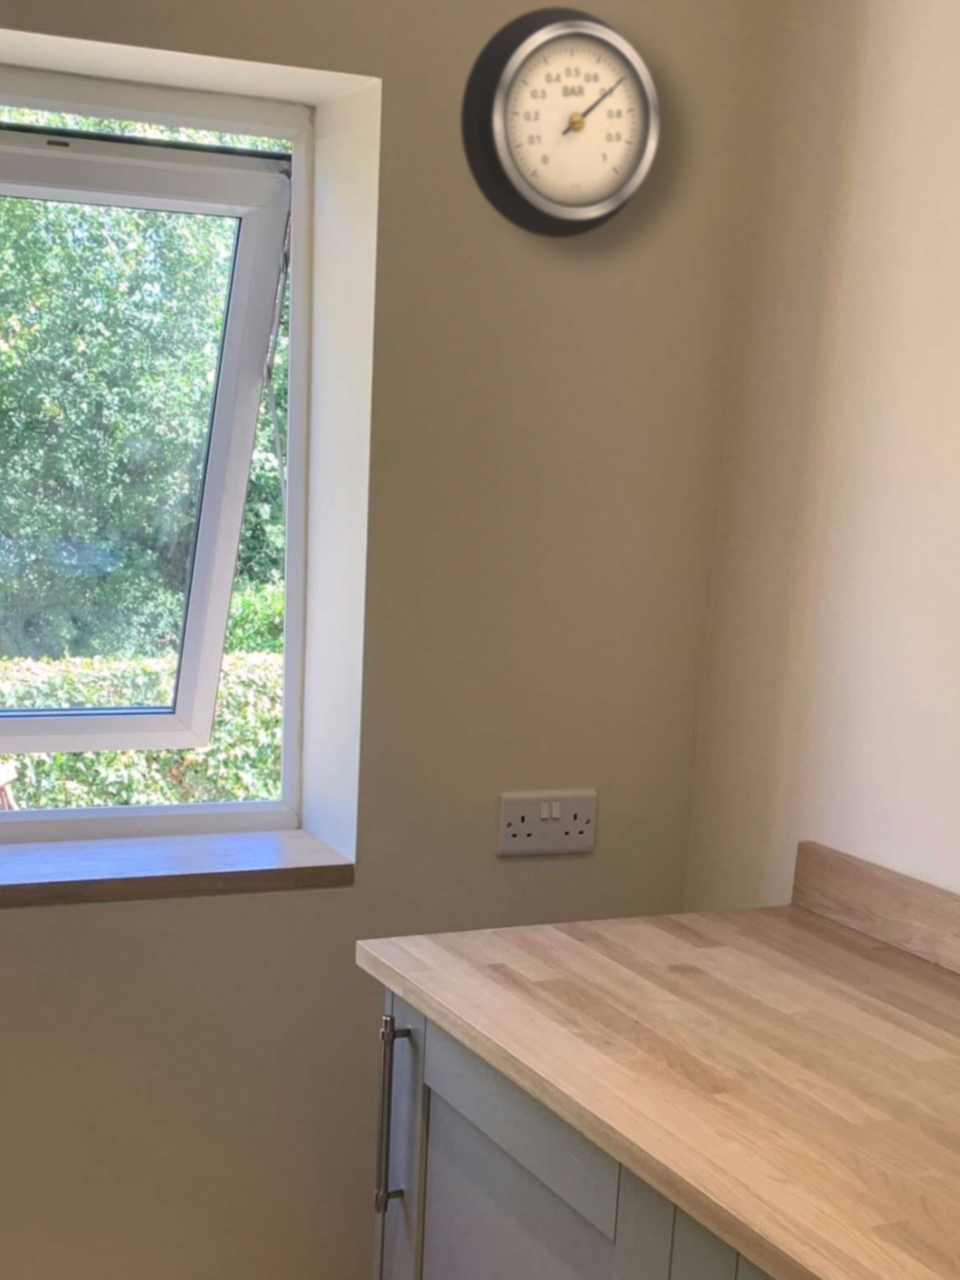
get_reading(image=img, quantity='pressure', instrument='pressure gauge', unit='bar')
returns 0.7 bar
